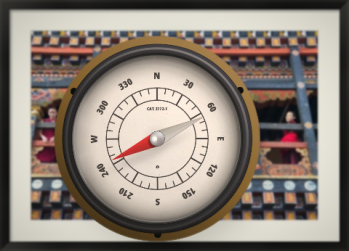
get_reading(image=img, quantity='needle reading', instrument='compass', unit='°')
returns 245 °
